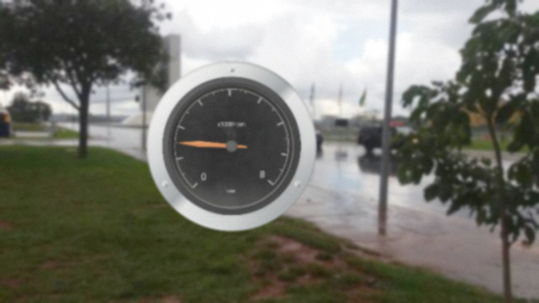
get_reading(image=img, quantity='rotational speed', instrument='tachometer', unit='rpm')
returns 1500 rpm
